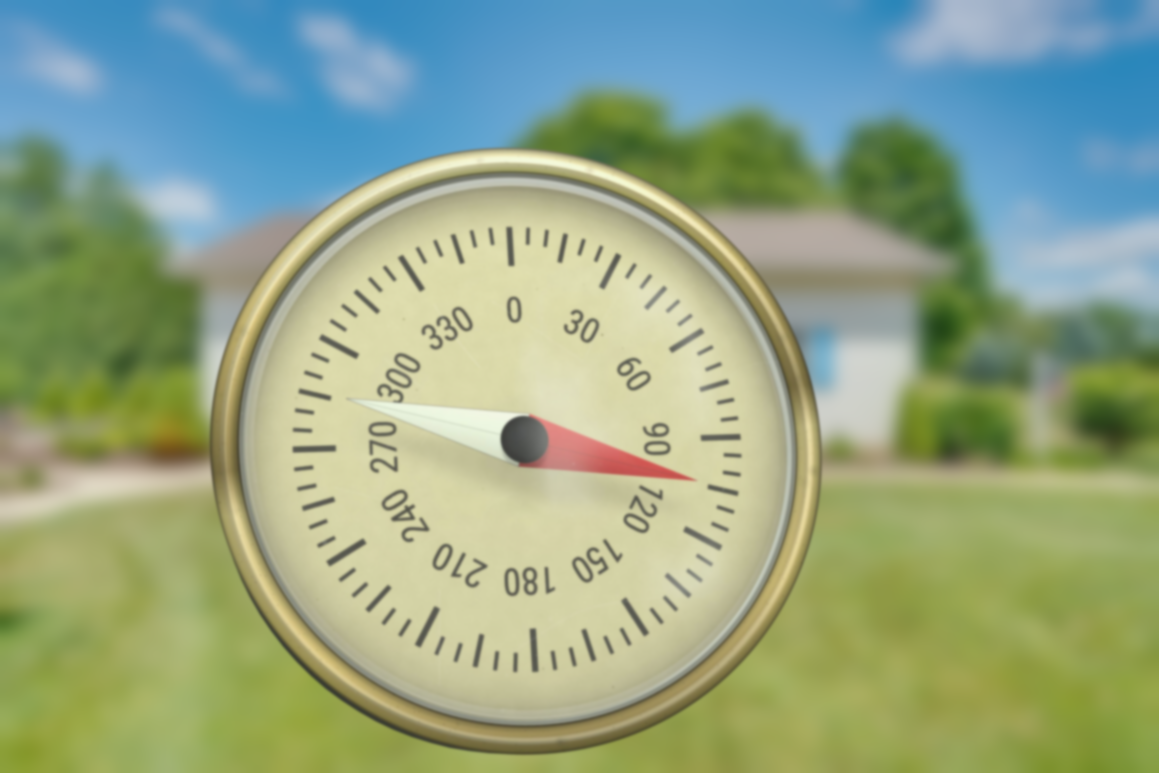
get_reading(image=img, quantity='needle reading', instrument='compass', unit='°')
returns 105 °
